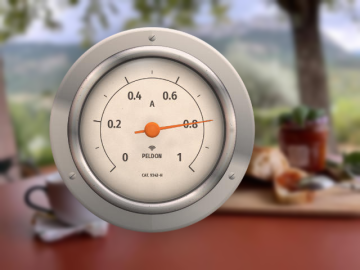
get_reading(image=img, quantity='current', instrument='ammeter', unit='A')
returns 0.8 A
